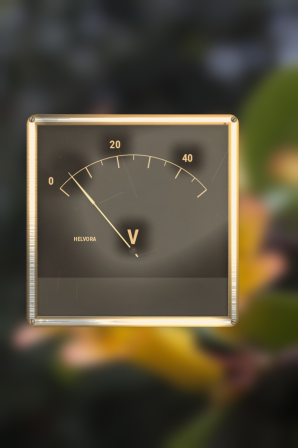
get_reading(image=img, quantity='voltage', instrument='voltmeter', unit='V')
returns 5 V
